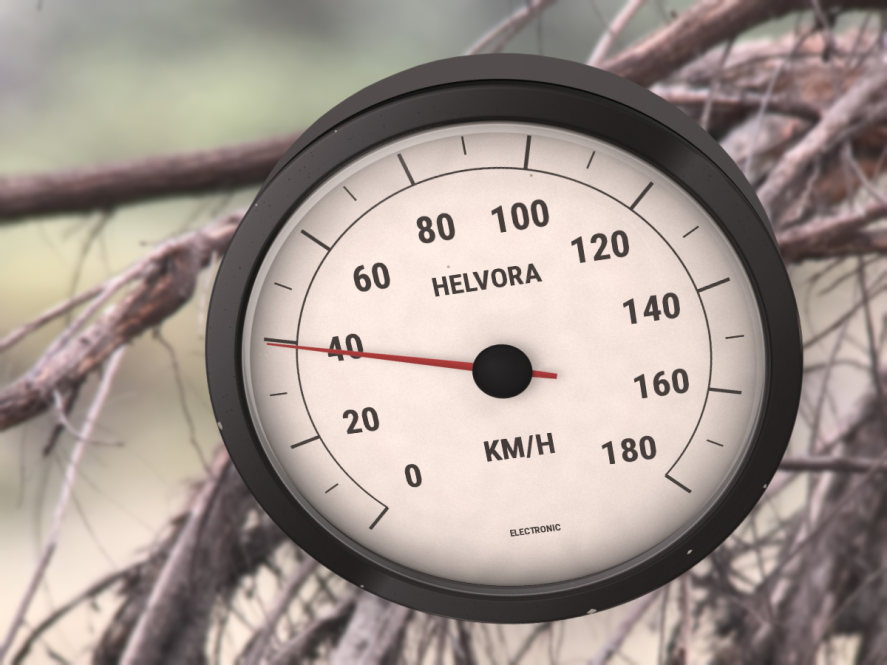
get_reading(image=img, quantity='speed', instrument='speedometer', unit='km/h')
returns 40 km/h
